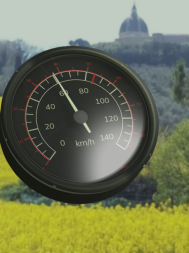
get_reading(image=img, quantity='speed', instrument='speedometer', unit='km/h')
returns 60 km/h
